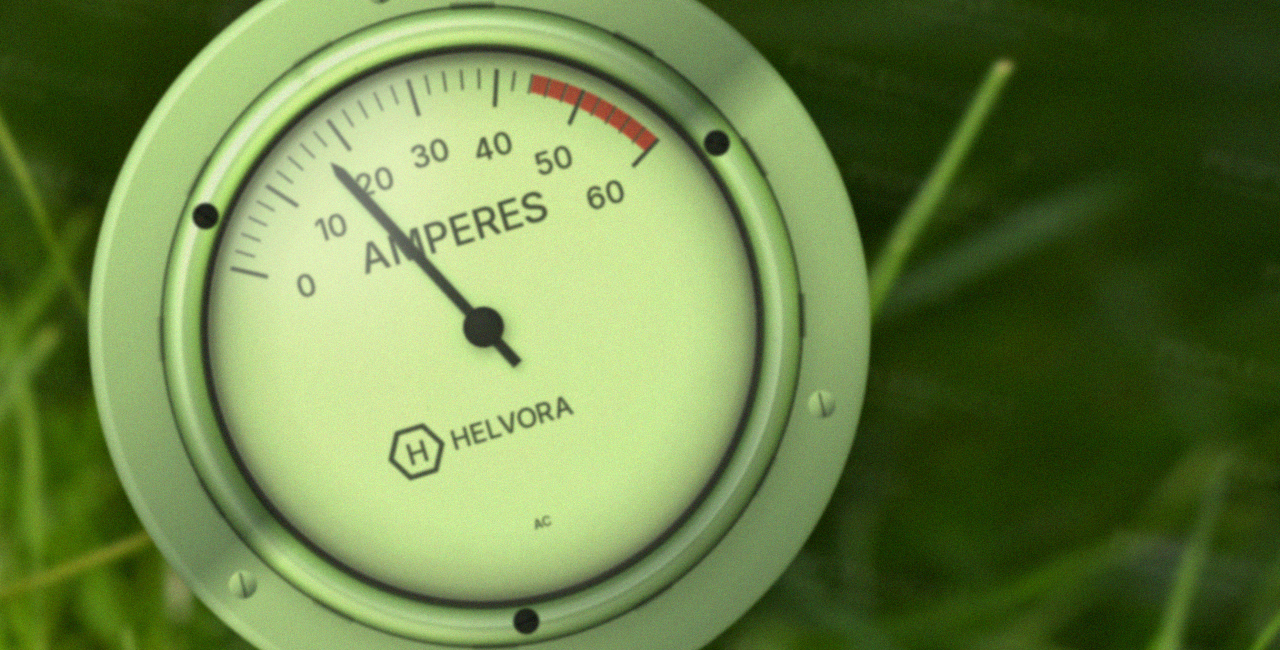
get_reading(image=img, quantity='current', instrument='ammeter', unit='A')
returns 17 A
